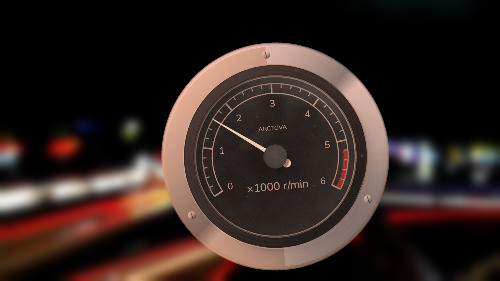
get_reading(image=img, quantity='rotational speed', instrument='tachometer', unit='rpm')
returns 1600 rpm
